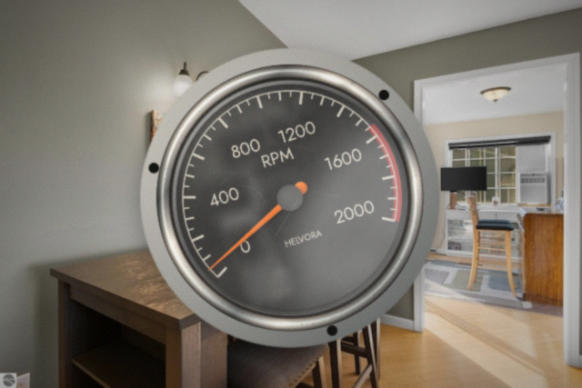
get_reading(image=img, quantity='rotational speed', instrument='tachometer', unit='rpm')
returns 50 rpm
